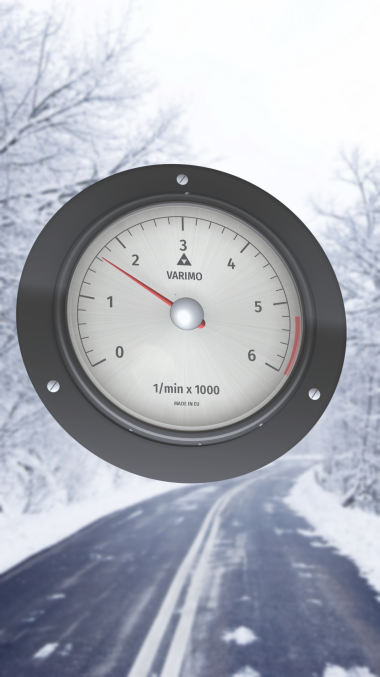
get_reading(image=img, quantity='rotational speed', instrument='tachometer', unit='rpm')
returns 1600 rpm
